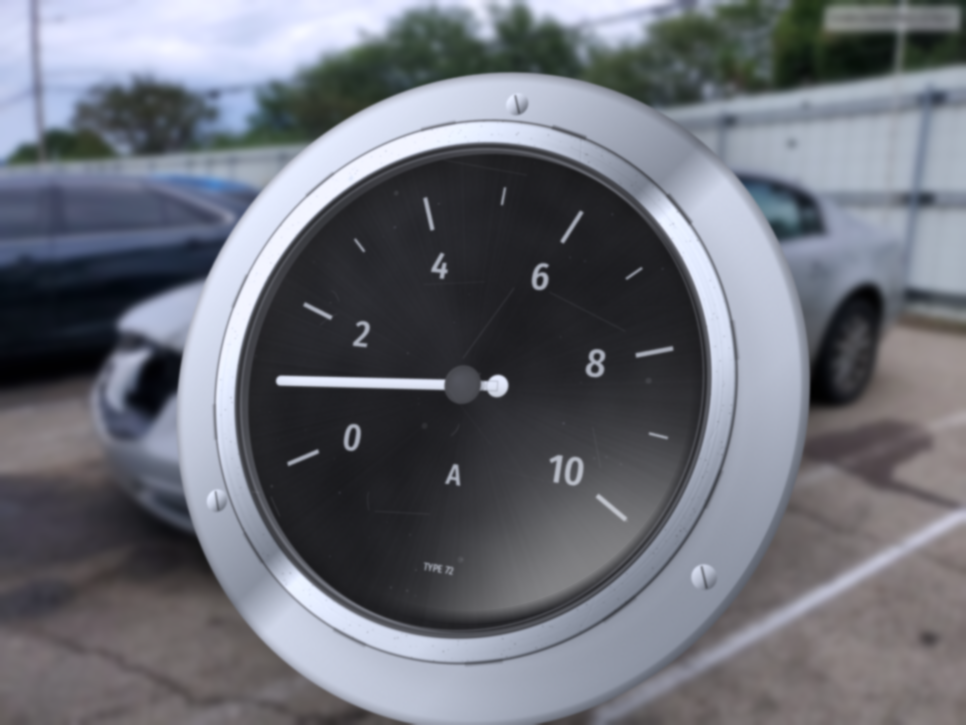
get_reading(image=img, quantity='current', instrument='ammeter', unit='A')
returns 1 A
